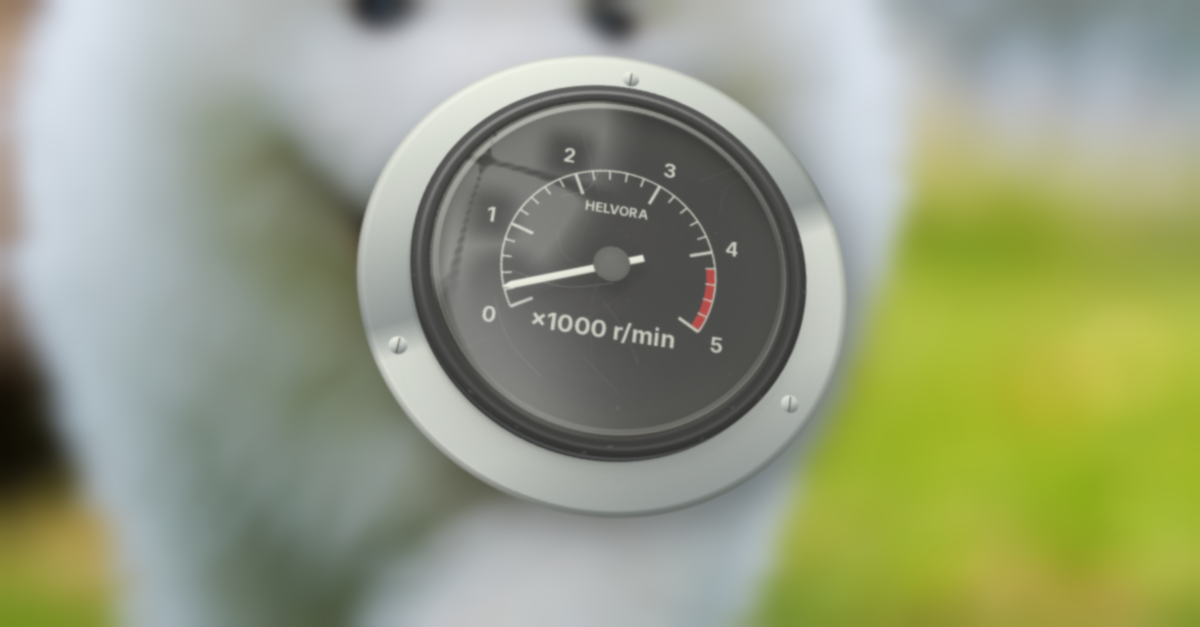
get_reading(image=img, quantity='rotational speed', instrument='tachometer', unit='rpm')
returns 200 rpm
